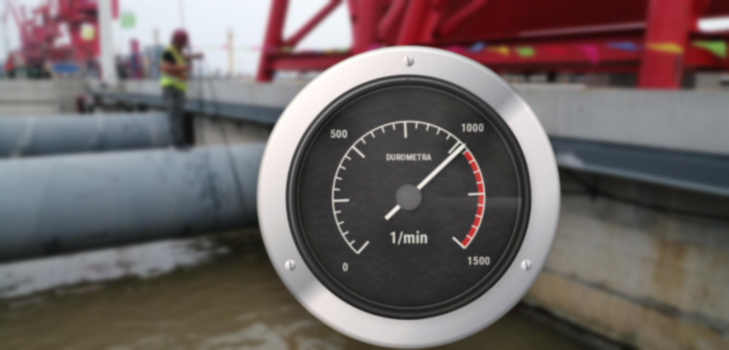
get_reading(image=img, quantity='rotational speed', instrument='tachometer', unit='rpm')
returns 1025 rpm
